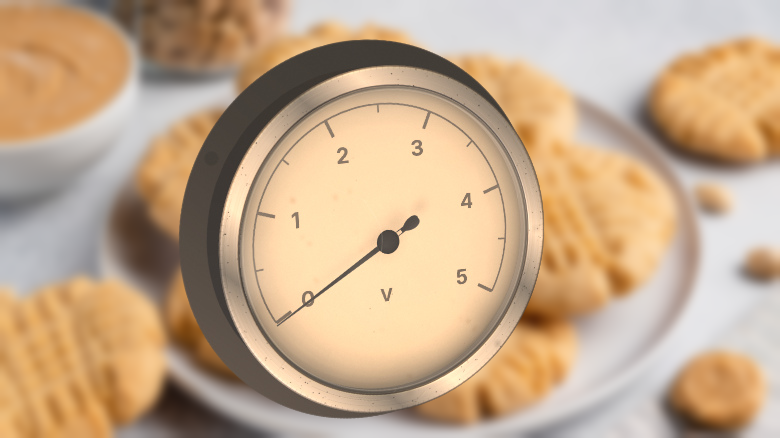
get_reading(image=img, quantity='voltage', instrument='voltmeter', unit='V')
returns 0 V
